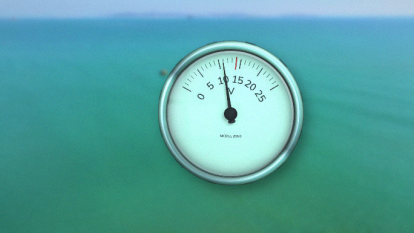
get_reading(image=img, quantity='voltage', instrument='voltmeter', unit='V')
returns 11 V
